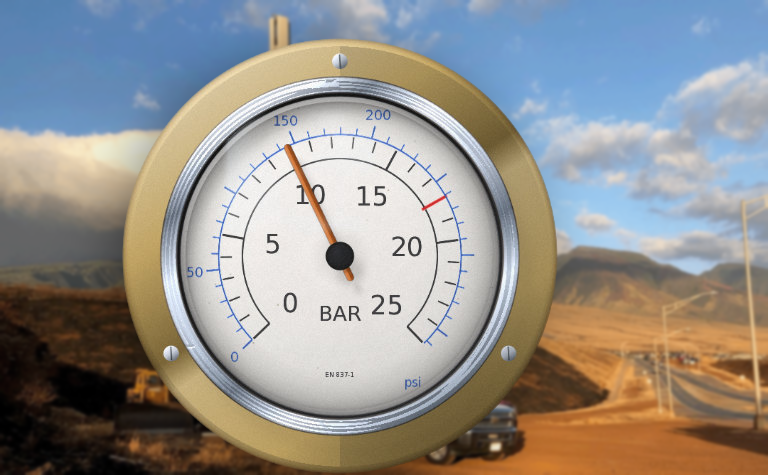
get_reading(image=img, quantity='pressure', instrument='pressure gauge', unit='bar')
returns 10 bar
